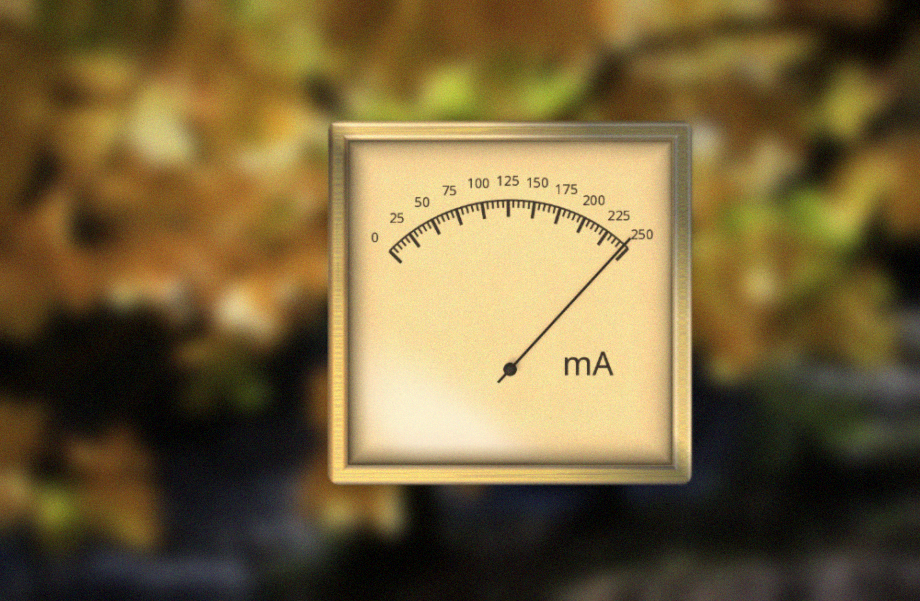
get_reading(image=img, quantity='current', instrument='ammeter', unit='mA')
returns 245 mA
